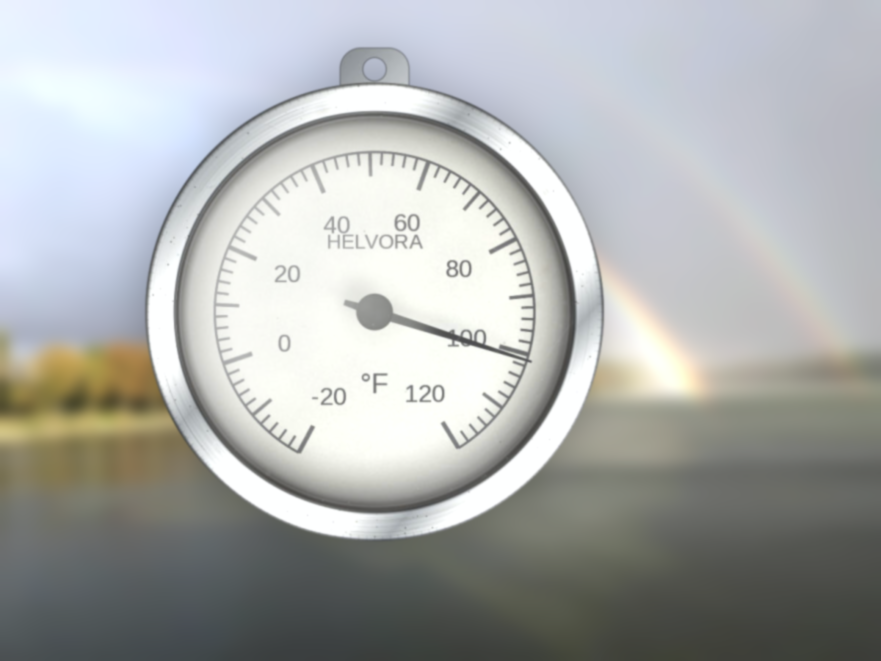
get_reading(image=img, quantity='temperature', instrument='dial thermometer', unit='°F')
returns 101 °F
